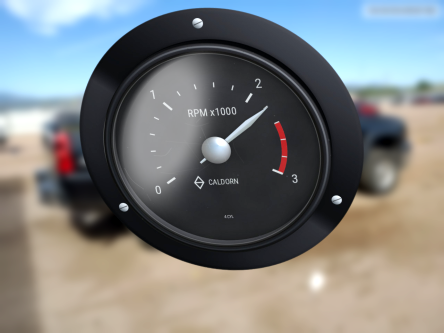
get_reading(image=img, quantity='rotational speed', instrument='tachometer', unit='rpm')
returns 2200 rpm
